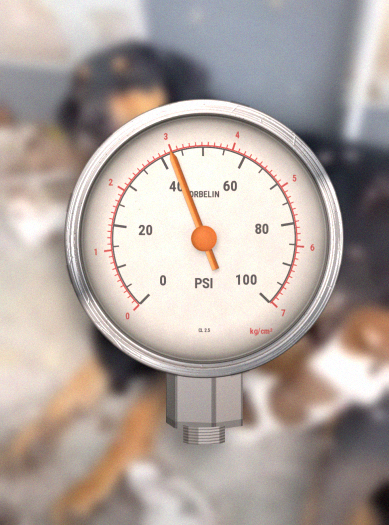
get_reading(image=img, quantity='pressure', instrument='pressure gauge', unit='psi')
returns 42.5 psi
